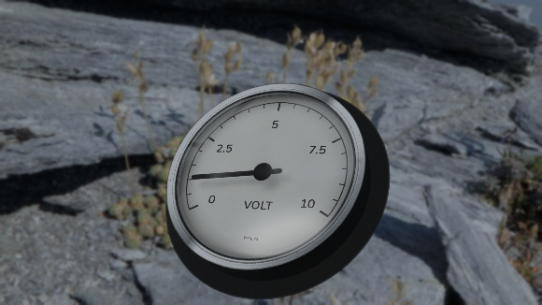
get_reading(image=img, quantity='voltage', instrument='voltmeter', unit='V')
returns 1 V
